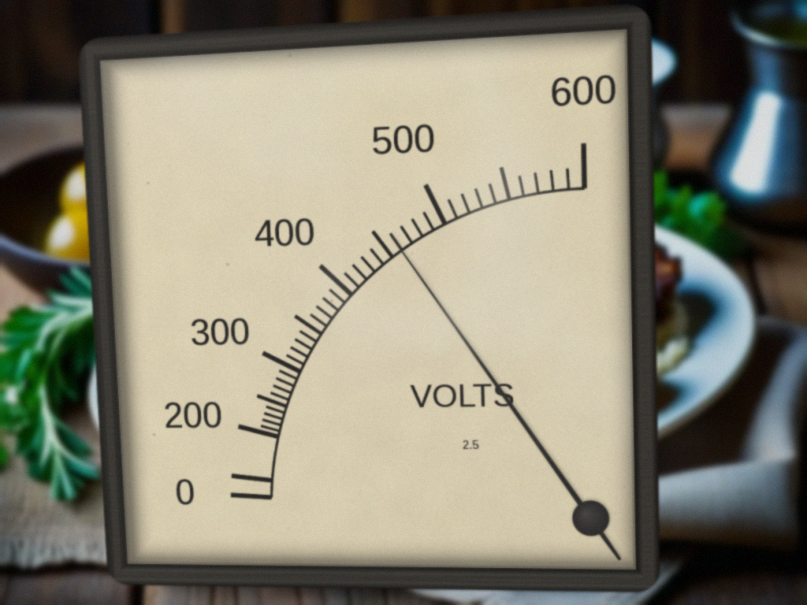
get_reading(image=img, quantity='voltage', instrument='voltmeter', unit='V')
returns 460 V
